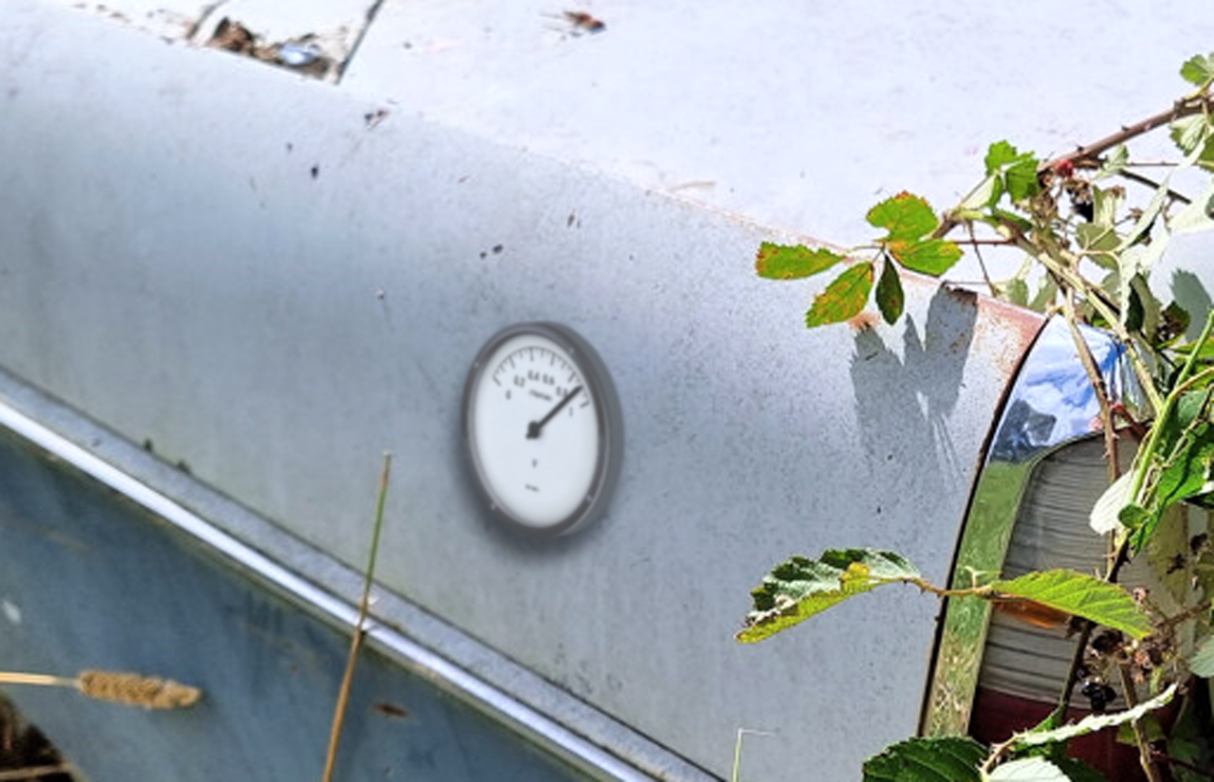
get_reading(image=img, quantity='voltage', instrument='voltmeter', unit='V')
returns 0.9 V
